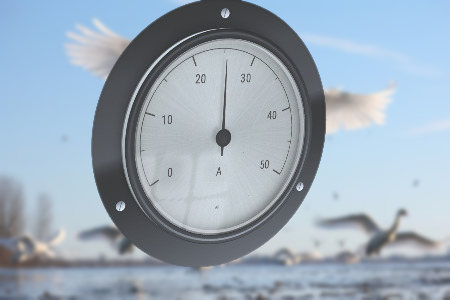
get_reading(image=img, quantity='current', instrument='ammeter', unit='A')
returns 25 A
